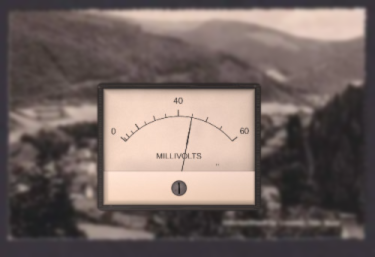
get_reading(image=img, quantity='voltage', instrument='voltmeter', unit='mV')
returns 45 mV
